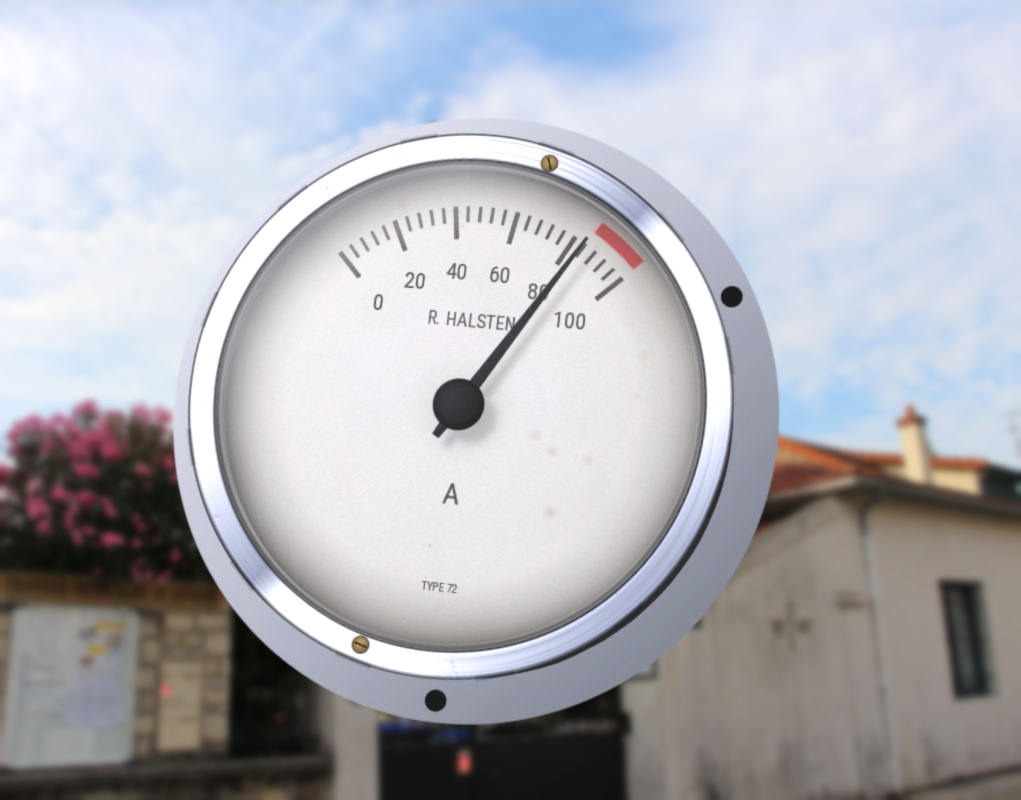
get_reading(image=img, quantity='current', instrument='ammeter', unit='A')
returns 84 A
